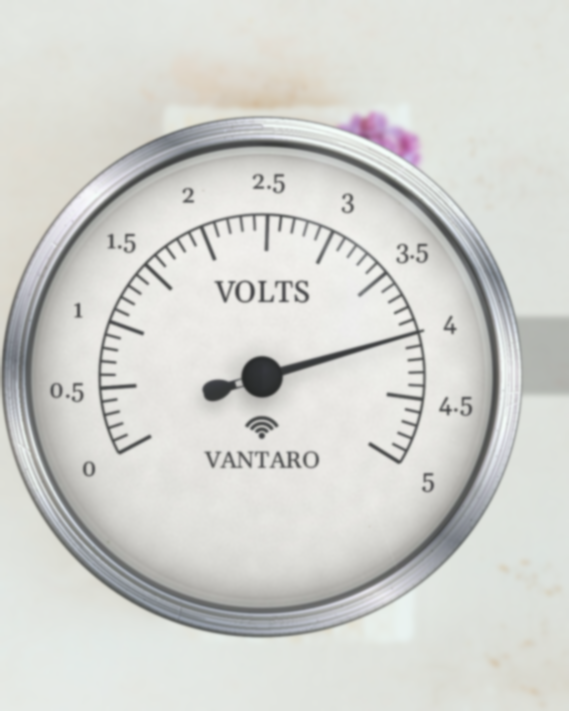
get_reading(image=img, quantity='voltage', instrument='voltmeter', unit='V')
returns 4 V
